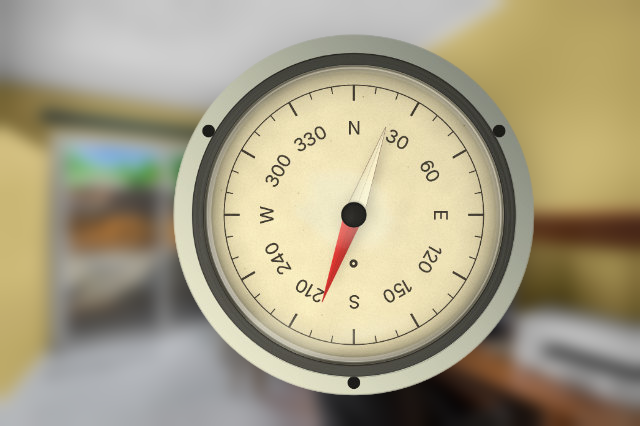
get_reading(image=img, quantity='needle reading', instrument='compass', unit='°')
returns 200 °
